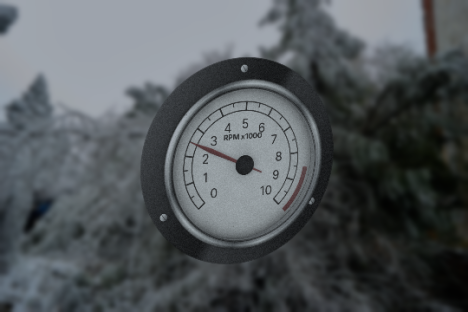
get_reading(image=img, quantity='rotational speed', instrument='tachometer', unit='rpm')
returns 2500 rpm
